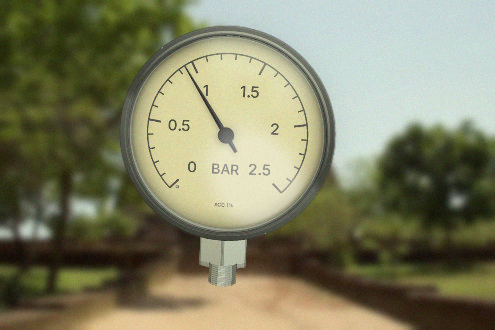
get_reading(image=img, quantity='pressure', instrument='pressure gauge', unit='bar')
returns 0.95 bar
